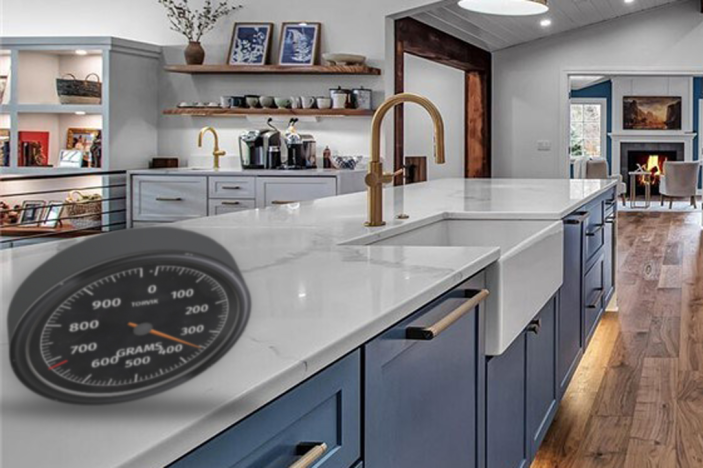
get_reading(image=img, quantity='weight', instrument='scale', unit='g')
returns 350 g
